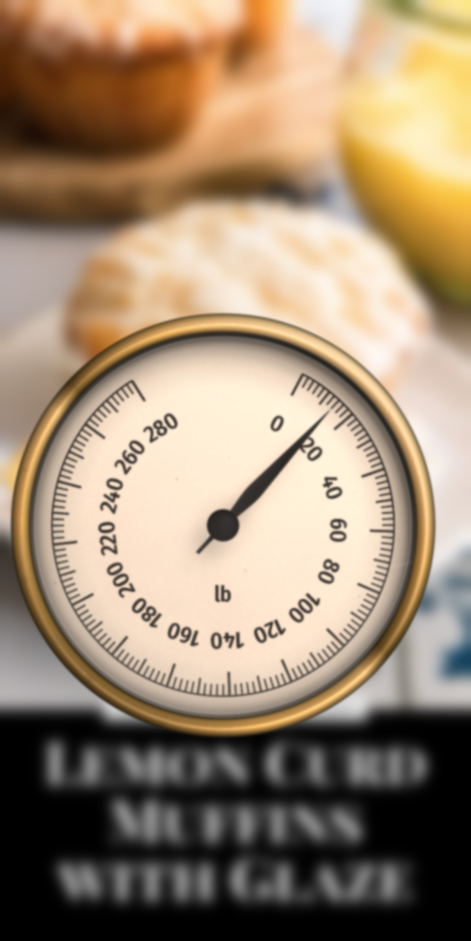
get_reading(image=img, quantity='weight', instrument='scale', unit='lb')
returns 14 lb
